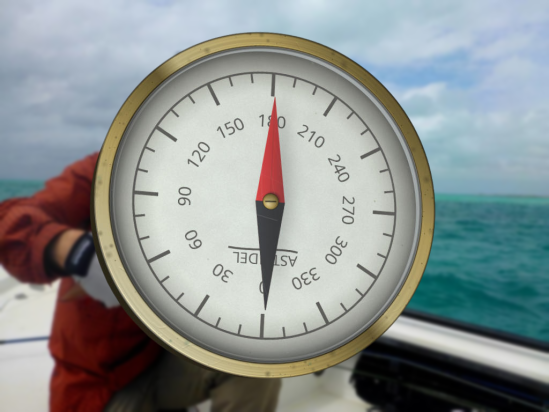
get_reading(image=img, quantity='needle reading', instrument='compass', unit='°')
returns 180 °
